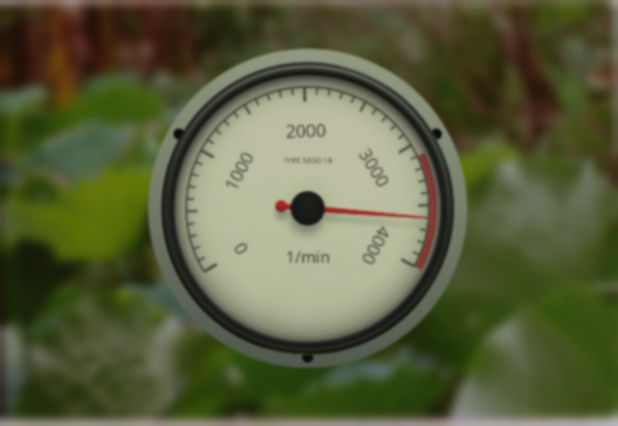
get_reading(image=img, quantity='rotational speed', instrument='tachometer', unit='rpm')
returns 3600 rpm
